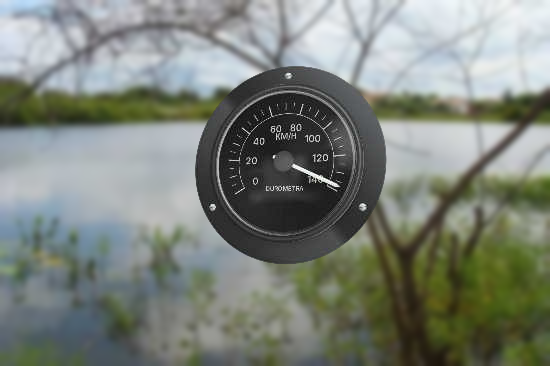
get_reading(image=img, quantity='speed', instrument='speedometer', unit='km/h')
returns 137.5 km/h
